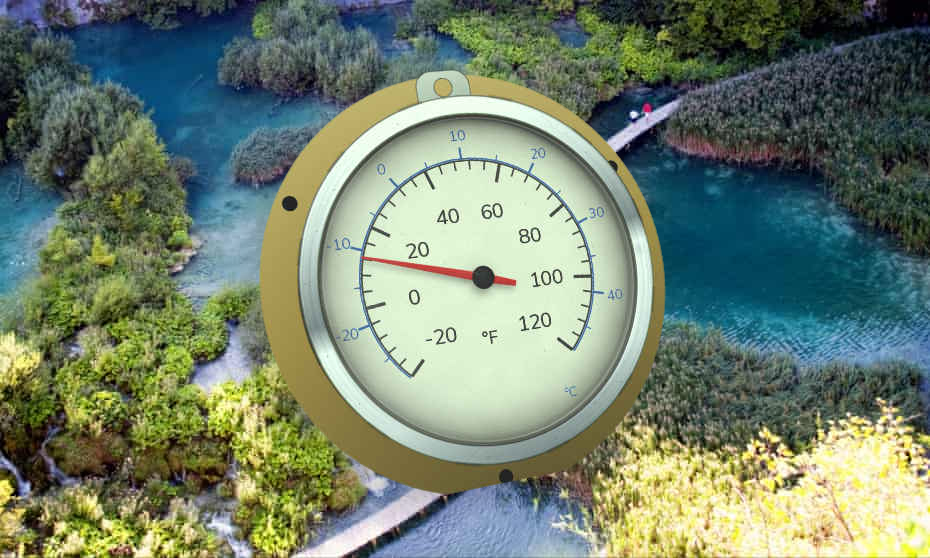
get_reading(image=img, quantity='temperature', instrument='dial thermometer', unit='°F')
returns 12 °F
